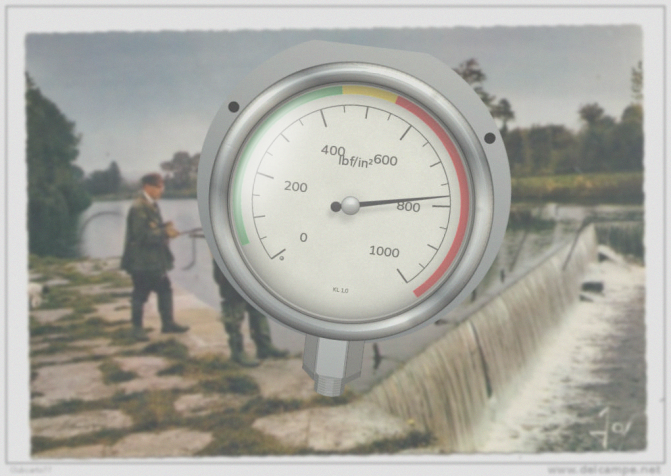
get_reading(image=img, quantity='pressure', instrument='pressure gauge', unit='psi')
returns 775 psi
